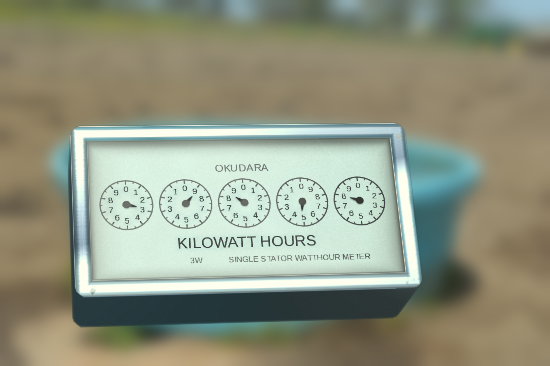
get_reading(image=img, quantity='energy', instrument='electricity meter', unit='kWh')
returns 28848 kWh
